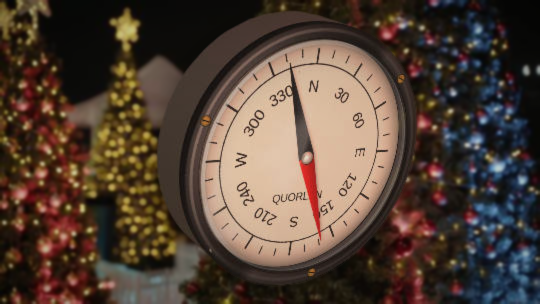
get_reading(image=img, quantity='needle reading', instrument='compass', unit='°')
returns 160 °
